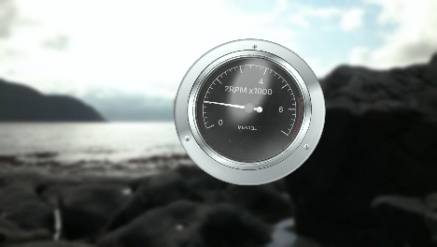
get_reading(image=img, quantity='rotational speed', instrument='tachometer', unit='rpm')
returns 1000 rpm
